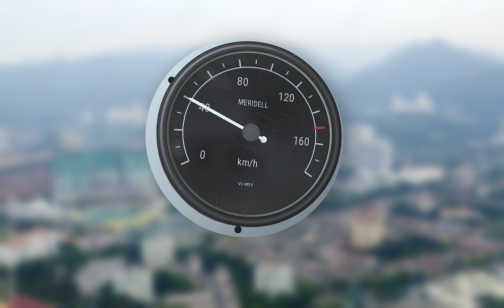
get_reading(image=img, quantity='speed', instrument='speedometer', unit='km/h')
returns 40 km/h
